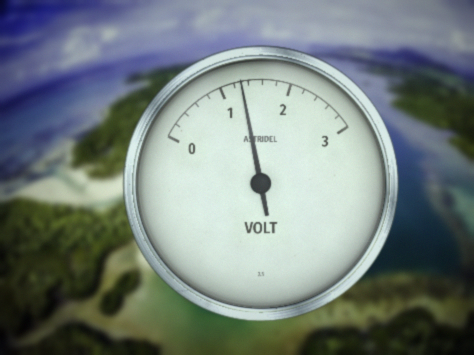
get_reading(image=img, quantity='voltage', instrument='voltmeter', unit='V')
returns 1.3 V
